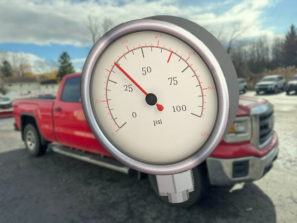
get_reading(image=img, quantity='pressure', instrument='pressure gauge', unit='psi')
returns 35 psi
